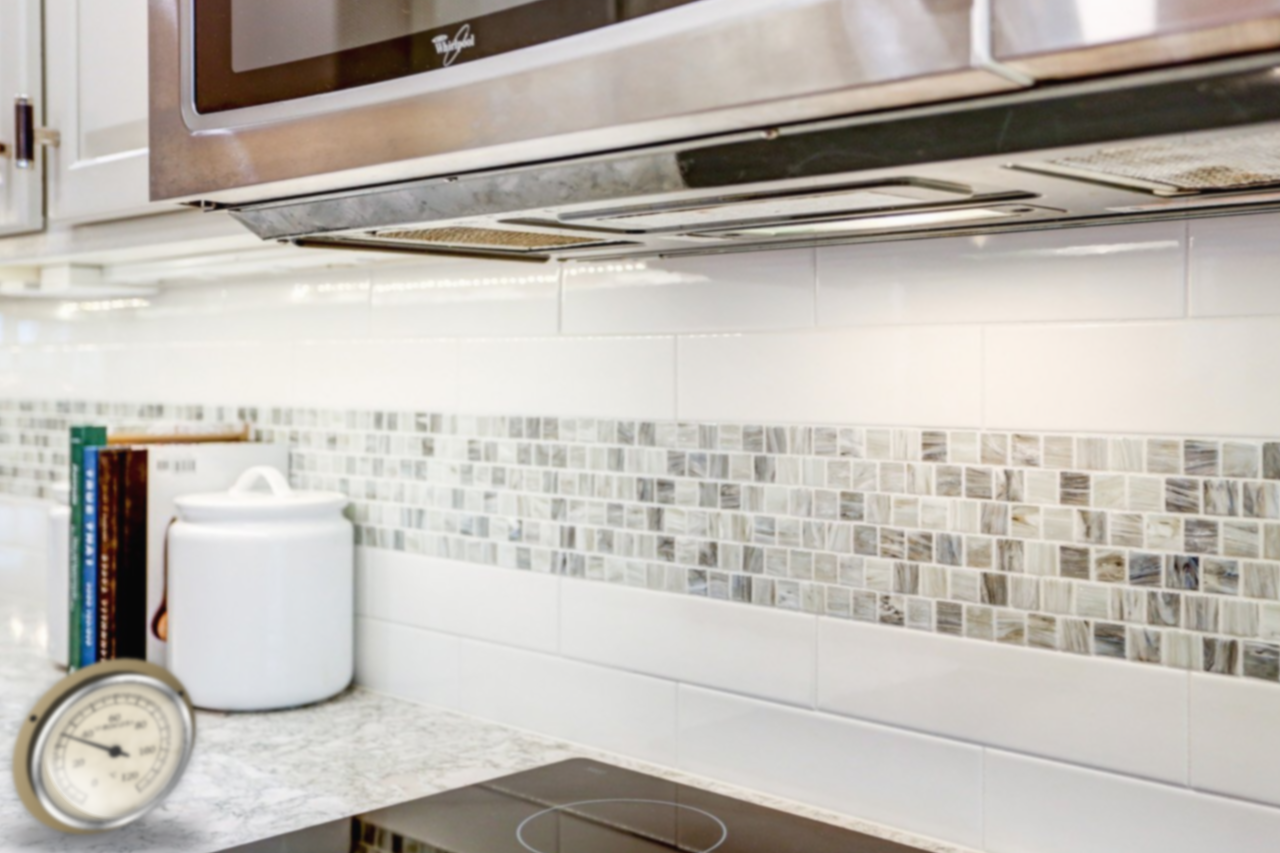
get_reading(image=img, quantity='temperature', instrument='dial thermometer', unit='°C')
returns 35 °C
